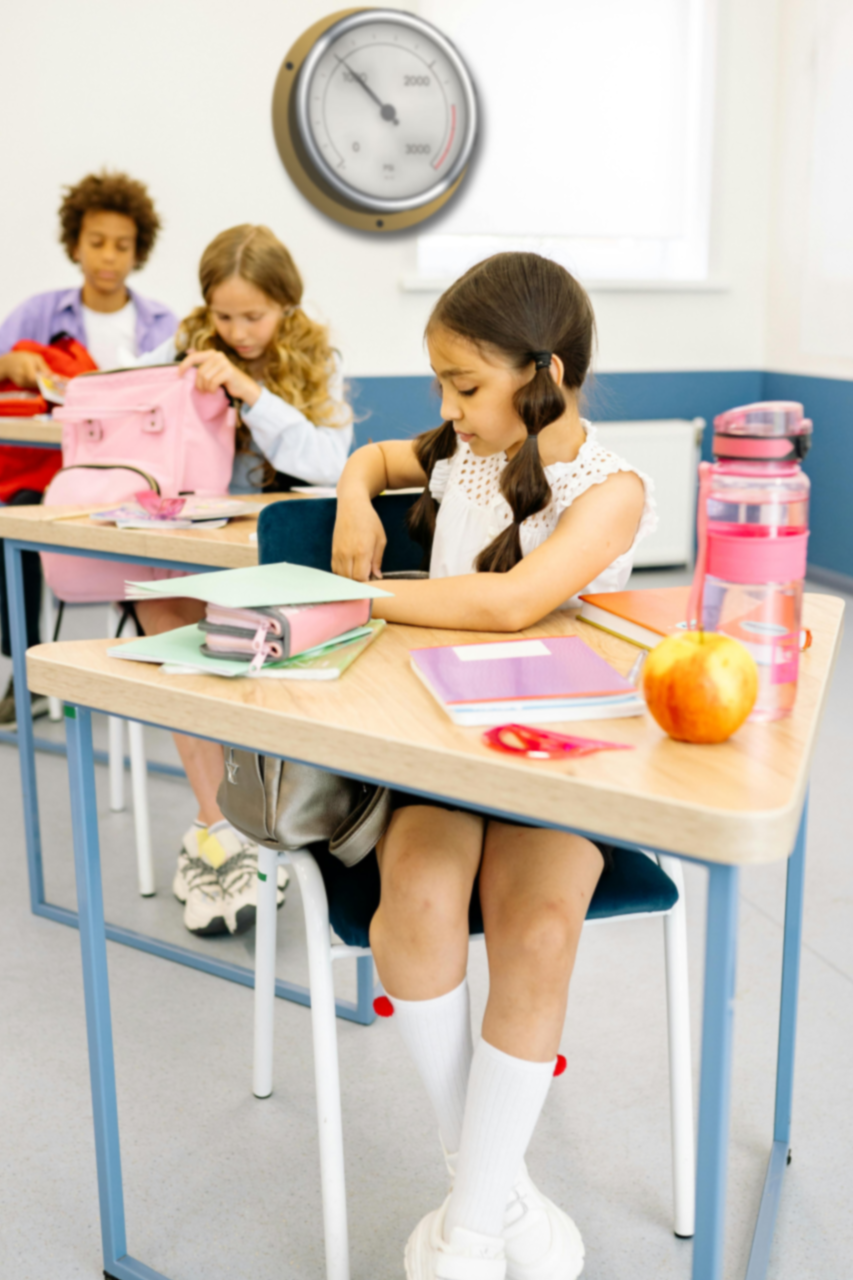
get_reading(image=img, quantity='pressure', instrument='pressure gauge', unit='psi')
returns 1000 psi
